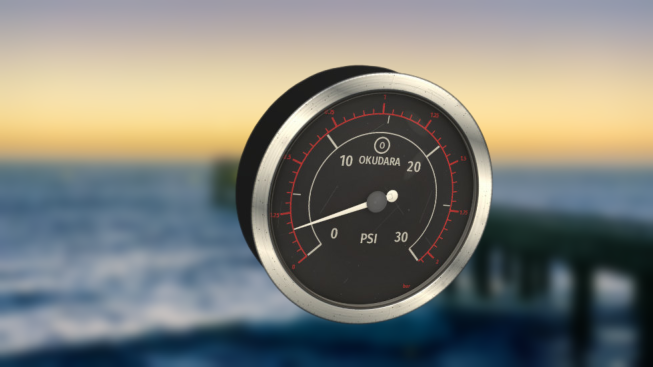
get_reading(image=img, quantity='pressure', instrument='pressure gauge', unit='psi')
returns 2.5 psi
